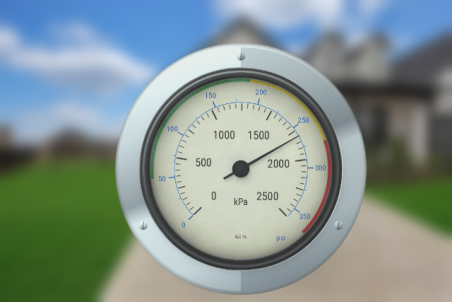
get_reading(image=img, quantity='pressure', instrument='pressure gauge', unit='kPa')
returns 1800 kPa
